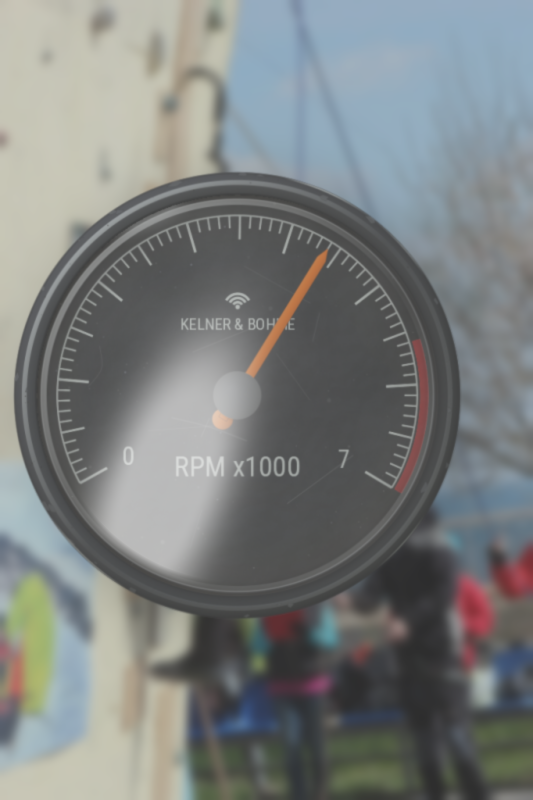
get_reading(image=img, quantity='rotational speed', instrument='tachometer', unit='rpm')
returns 4400 rpm
